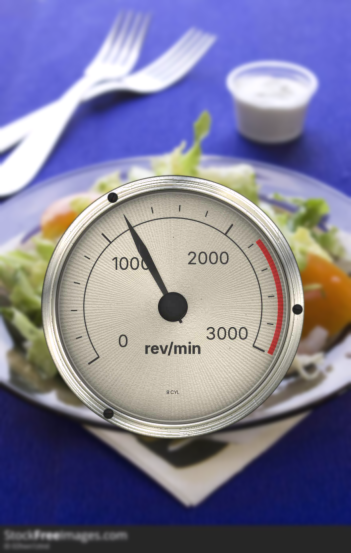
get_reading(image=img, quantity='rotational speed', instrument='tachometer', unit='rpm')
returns 1200 rpm
